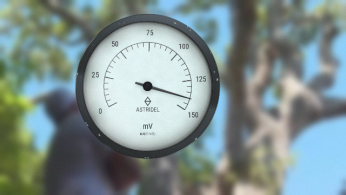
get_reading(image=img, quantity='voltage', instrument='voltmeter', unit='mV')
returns 140 mV
